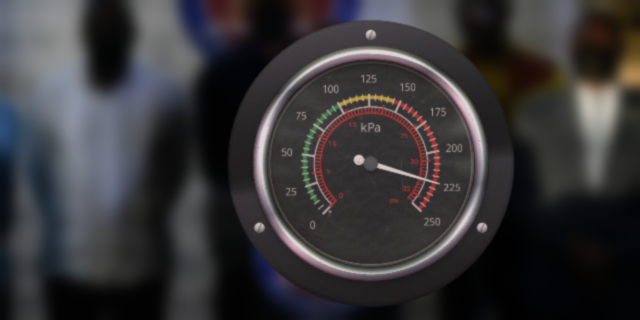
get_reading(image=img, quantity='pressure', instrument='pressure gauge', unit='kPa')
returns 225 kPa
